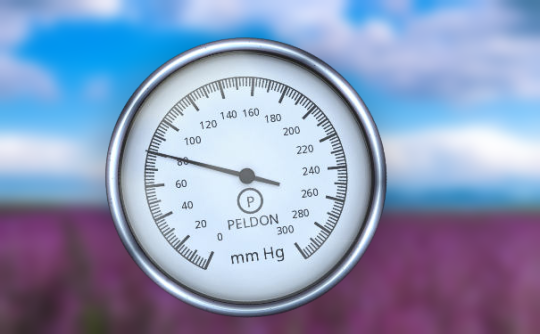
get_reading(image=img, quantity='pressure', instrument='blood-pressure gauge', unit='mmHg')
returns 80 mmHg
